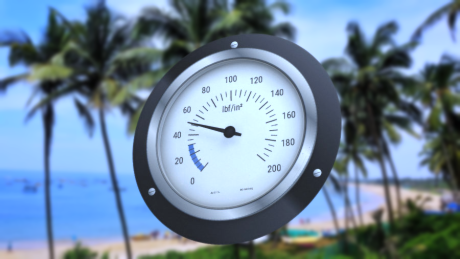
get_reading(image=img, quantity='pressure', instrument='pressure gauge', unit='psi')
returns 50 psi
